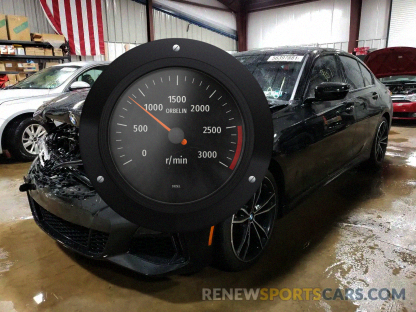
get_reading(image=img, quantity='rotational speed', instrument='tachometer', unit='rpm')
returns 850 rpm
